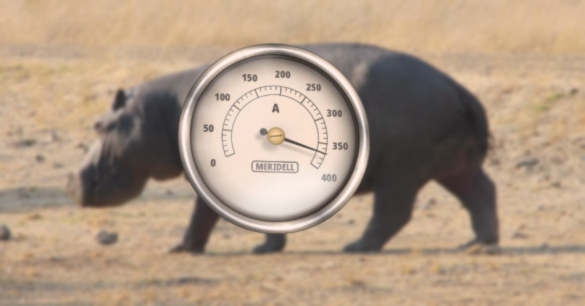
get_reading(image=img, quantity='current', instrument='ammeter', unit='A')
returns 370 A
